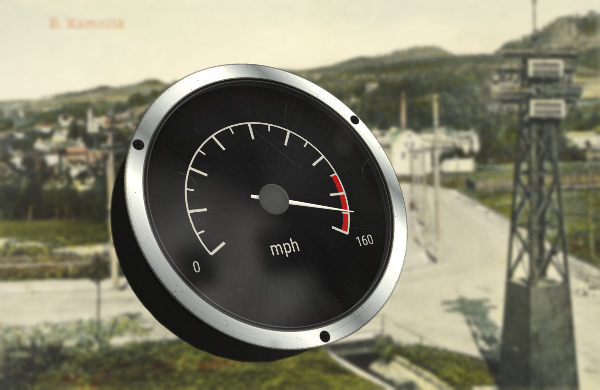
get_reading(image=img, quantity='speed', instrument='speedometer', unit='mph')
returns 150 mph
